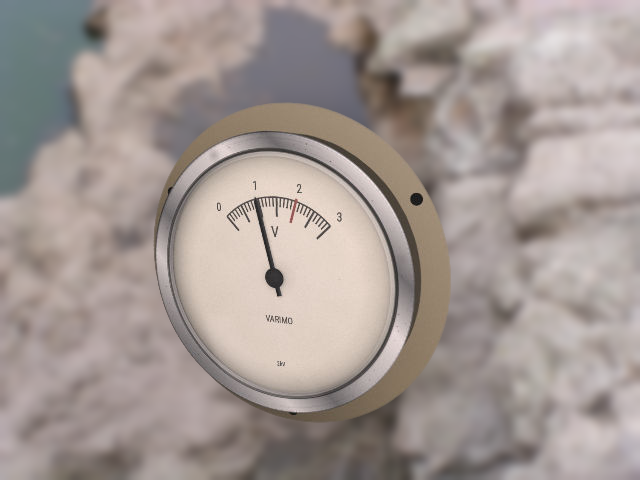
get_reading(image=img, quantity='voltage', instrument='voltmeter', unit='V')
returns 1 V
